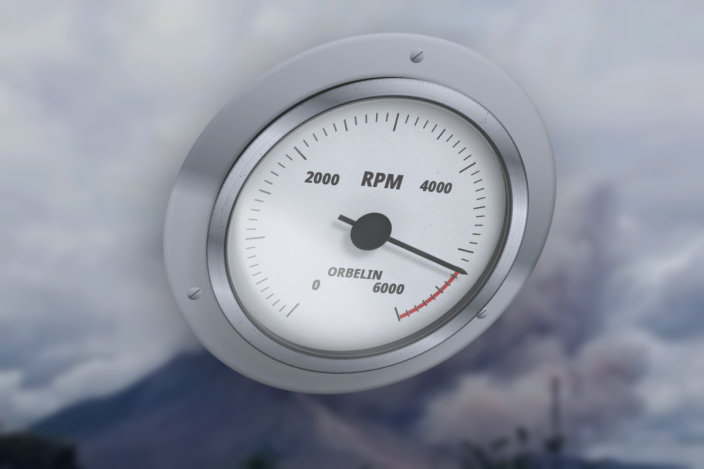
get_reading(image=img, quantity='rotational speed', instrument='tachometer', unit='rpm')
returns 5200 rpm
